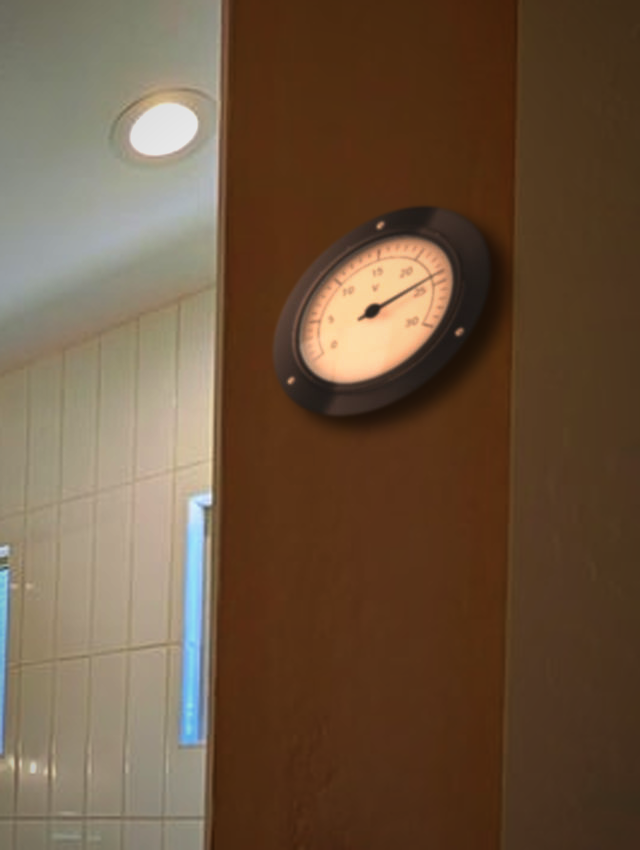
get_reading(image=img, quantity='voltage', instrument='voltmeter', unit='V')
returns 24 V
